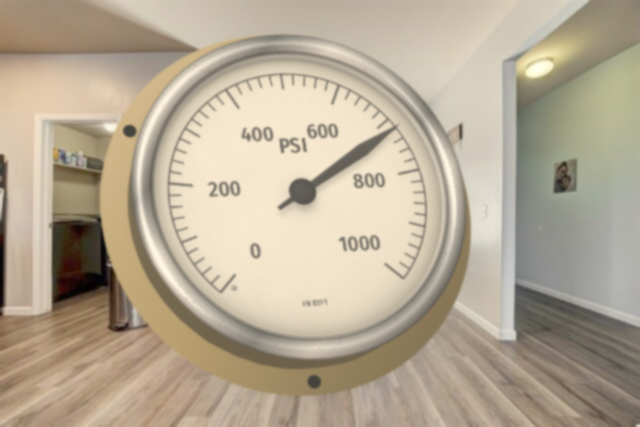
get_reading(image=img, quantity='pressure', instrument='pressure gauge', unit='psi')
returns 720 psi
